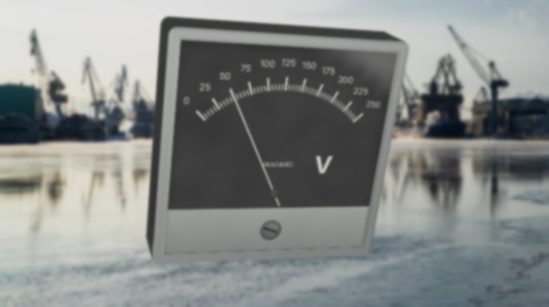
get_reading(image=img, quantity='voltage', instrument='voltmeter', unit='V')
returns 50 V
